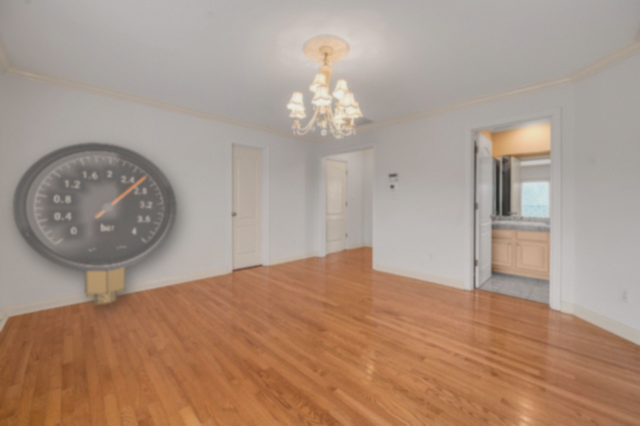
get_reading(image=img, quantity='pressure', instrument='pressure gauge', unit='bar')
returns 2.6 bar
